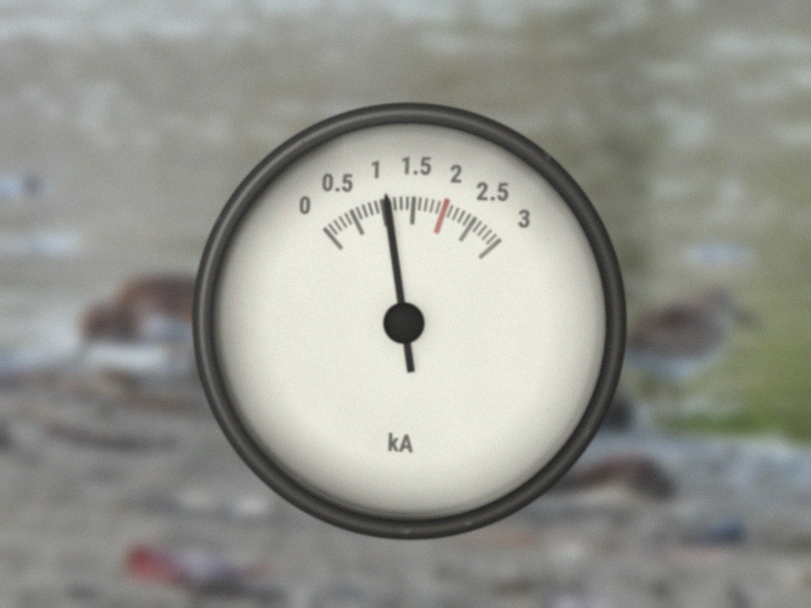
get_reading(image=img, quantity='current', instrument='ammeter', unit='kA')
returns 1.1 kA
